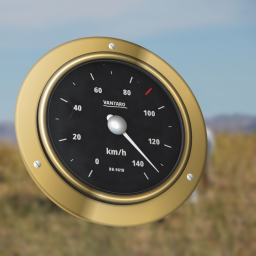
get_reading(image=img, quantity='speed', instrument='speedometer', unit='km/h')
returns 135 km/h
